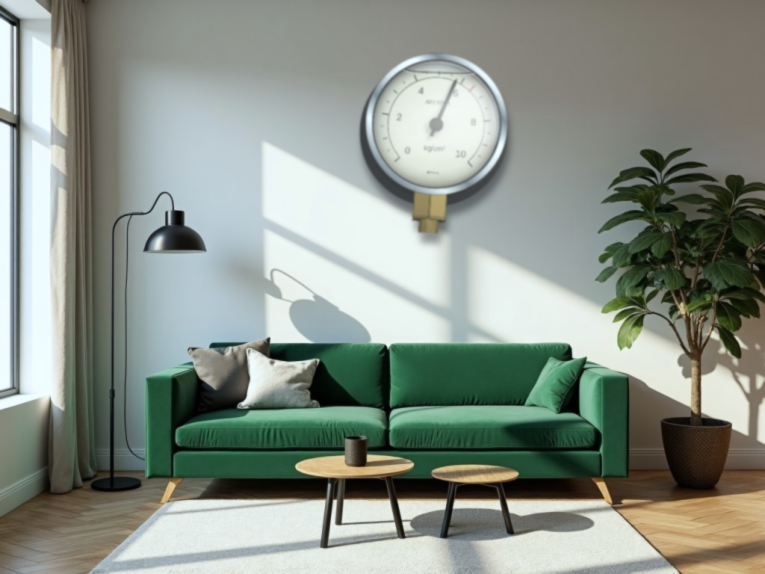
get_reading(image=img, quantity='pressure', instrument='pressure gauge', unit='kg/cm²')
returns 5.75 kg/cm²
